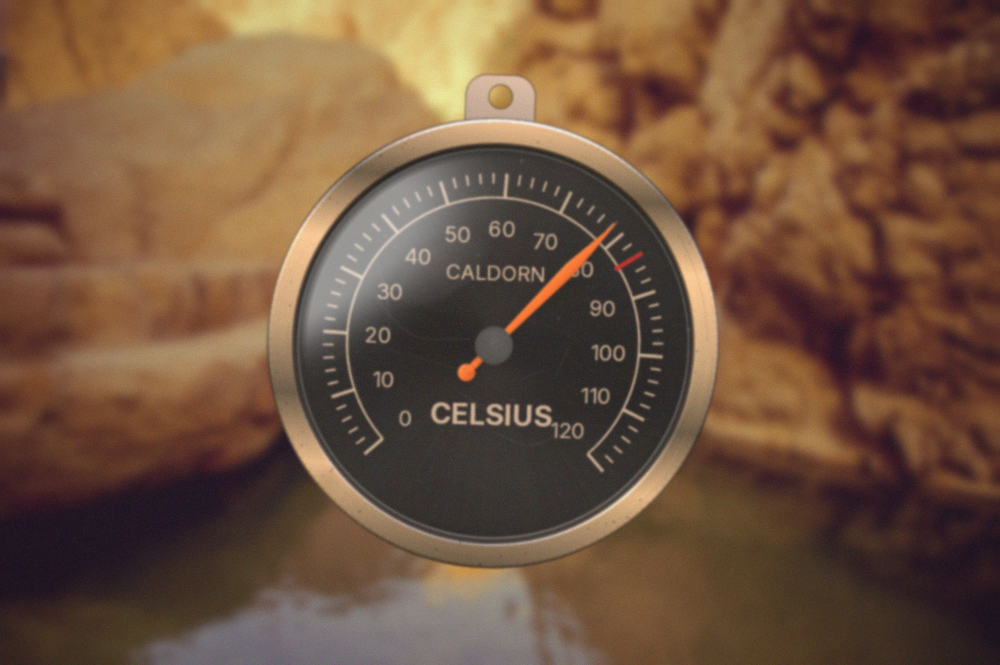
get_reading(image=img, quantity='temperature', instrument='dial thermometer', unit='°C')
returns 78 °C
